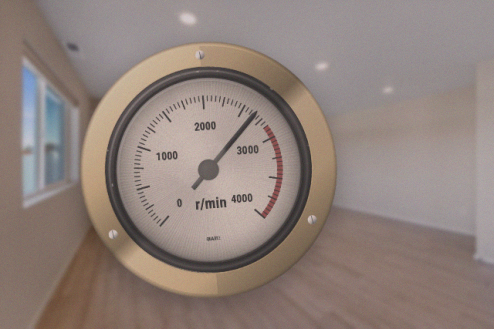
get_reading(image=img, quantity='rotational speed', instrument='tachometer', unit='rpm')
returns 2650 rpm
